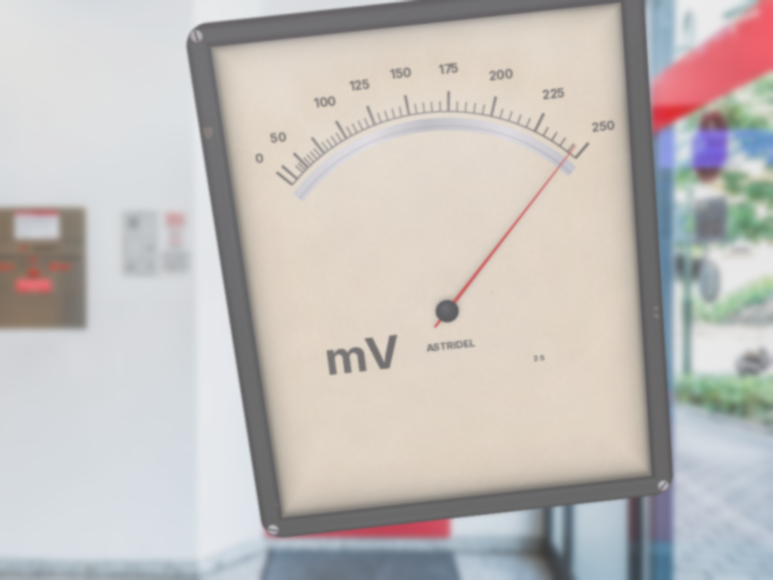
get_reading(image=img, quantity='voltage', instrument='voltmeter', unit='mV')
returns 245 mV
